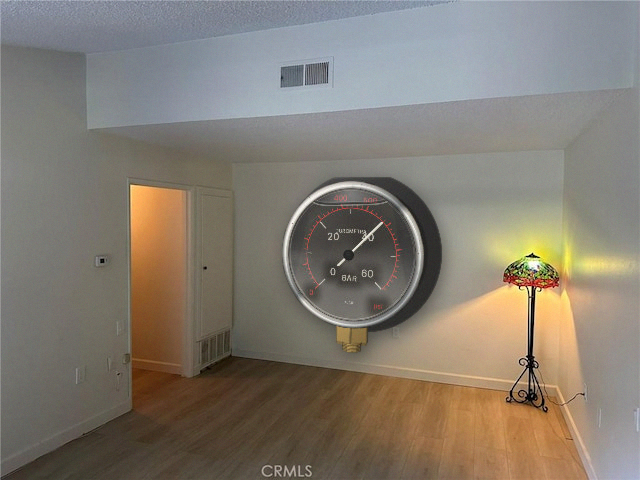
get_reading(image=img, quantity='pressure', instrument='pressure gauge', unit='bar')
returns 40 bar
